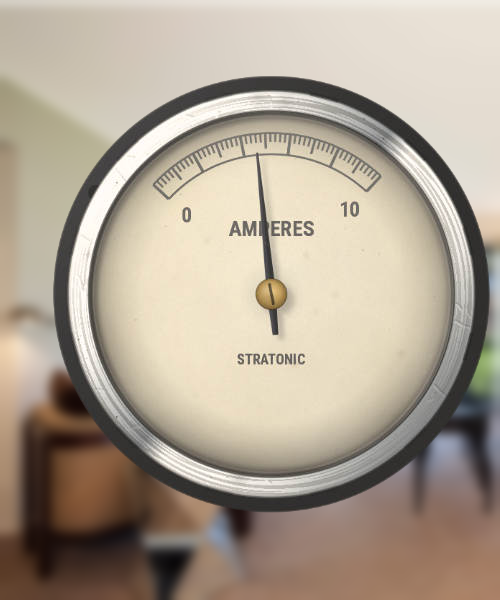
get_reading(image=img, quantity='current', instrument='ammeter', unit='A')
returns 4.6 A
